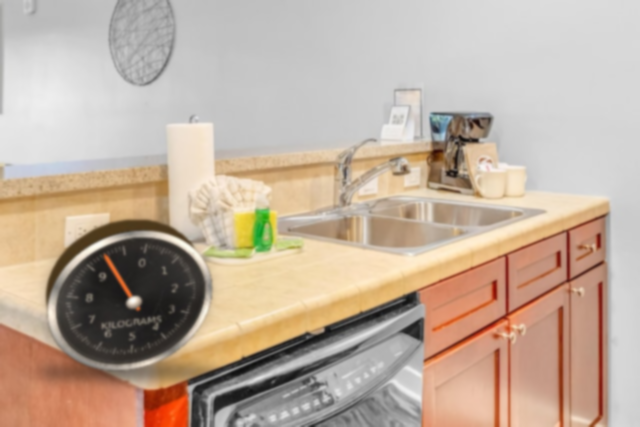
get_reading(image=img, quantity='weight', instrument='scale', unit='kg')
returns 9.5 kg
